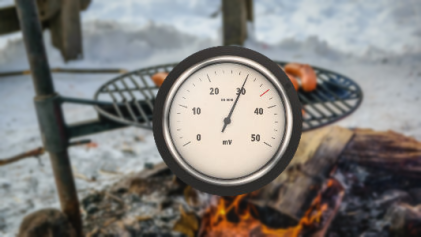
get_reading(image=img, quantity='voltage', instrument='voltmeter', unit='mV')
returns 30 mV
